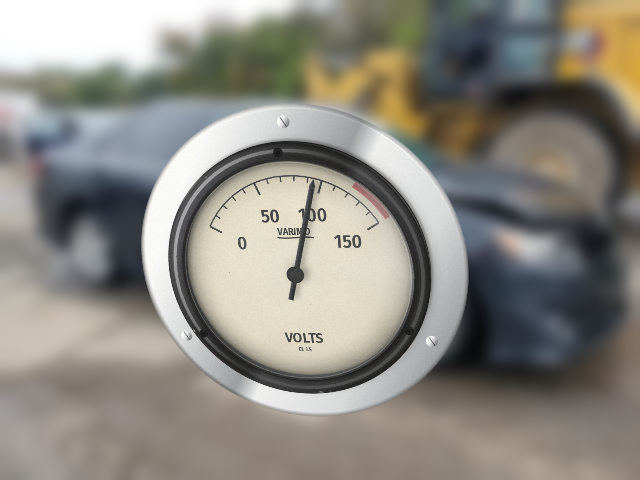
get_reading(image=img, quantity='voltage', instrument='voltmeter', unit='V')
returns 95 V
